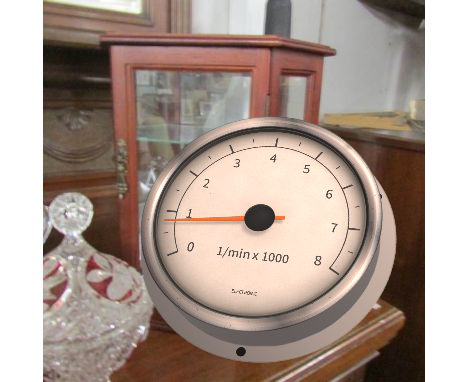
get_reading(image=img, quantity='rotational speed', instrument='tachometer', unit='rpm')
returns 750 rpm
